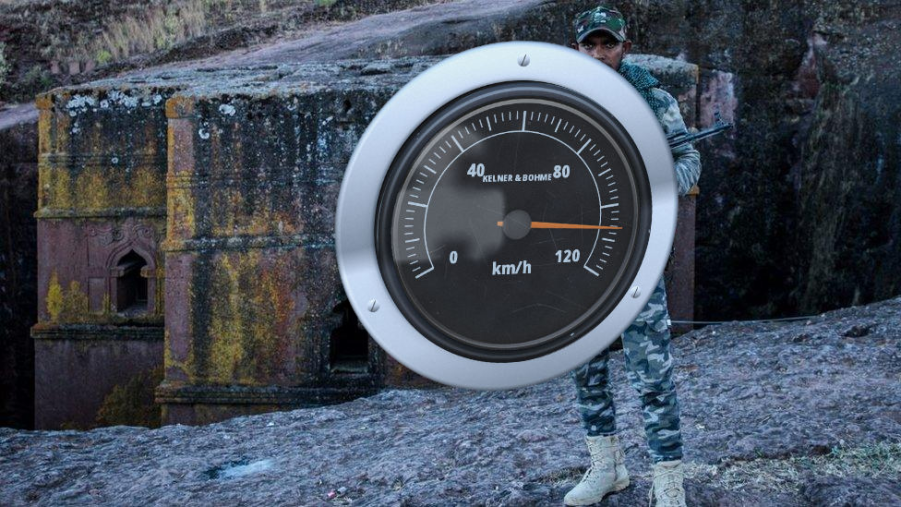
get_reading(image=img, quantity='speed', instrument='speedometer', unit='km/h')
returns 106 km/h
